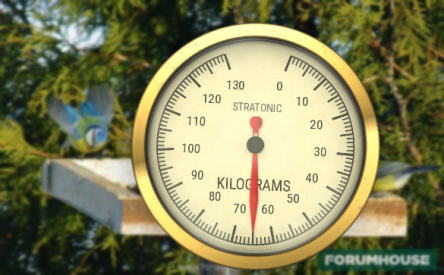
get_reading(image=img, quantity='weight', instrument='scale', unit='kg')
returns 65 kg
